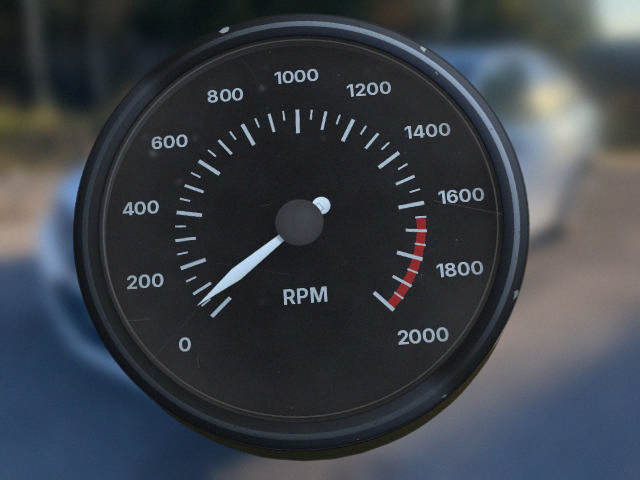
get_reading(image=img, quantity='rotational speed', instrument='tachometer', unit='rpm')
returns 50 rpm
